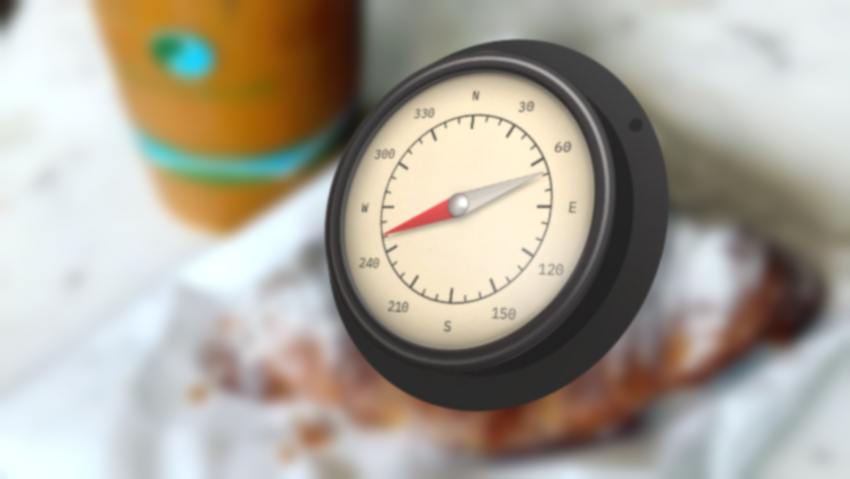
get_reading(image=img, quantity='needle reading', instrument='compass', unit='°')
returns 250 °
